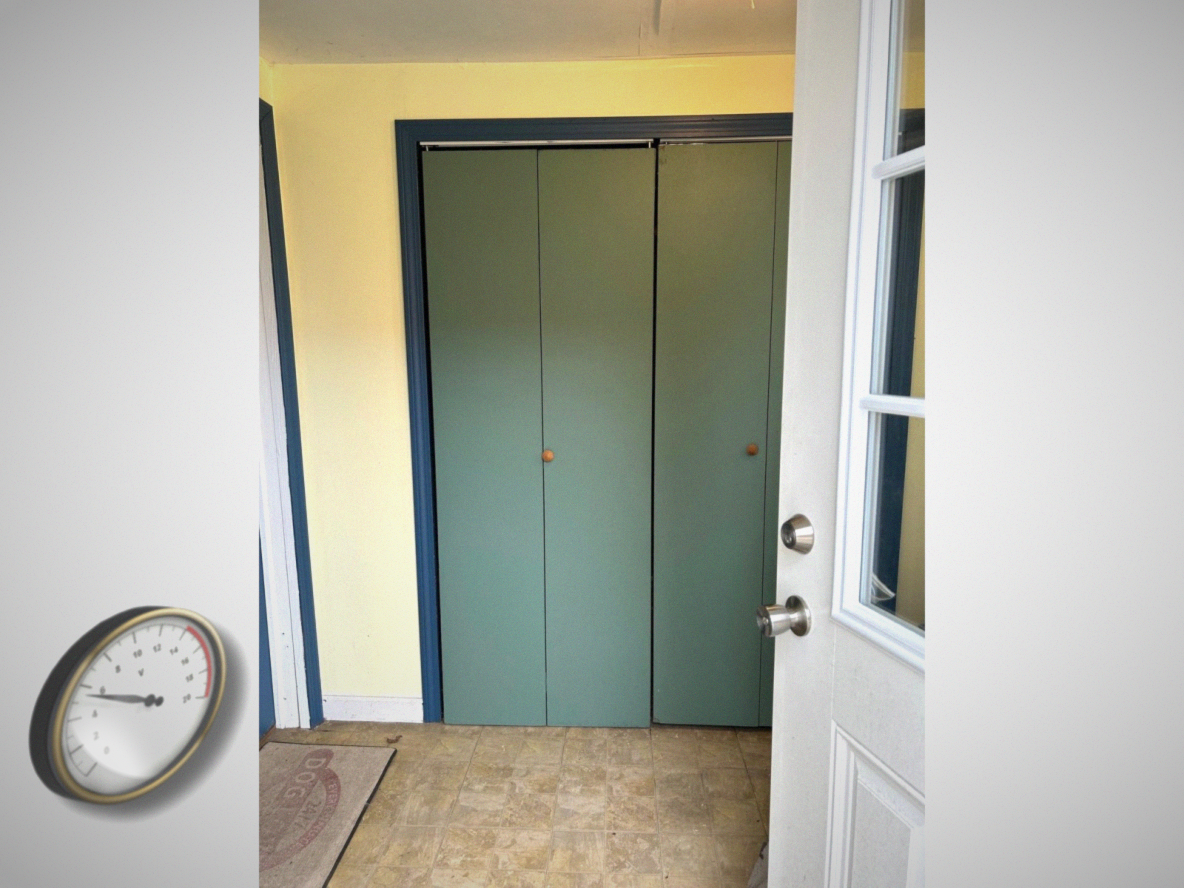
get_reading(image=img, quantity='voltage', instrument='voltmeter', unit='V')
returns 5.5 V
